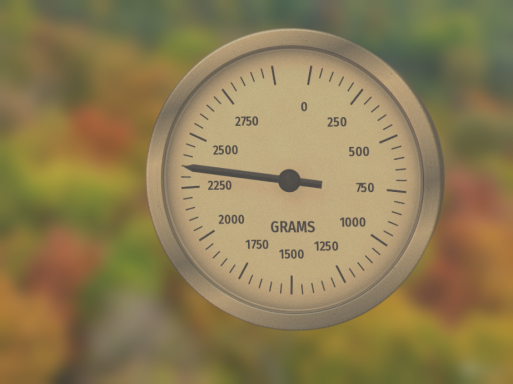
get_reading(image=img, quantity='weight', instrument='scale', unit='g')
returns 2350 g
